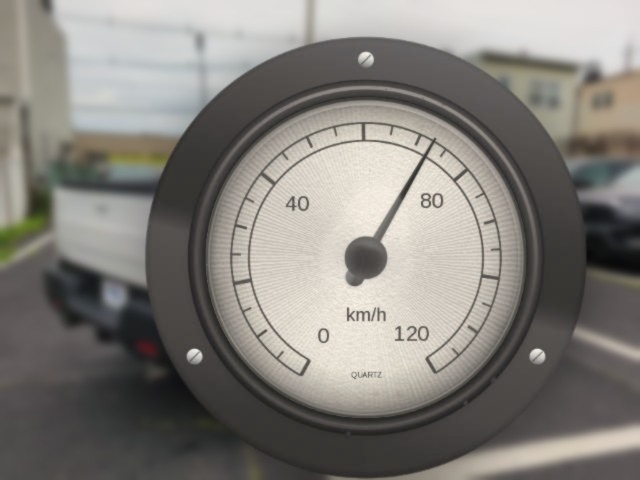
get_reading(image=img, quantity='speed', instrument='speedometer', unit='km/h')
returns 72.5 km/h
